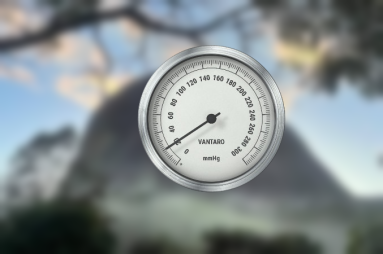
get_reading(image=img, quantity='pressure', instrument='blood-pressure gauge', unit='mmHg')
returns 20 mmHg
